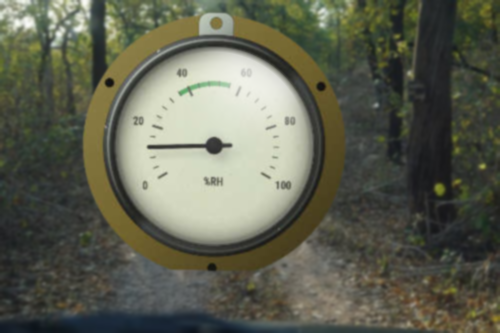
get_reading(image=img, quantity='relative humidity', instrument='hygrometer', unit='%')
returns 12 %
